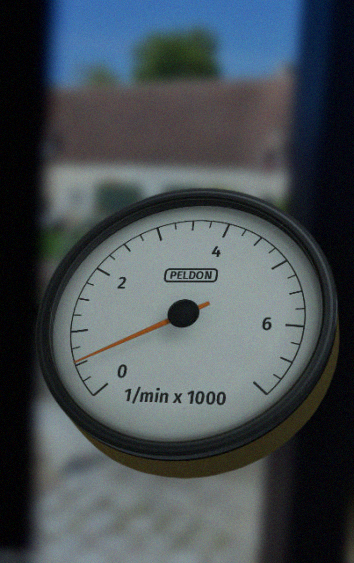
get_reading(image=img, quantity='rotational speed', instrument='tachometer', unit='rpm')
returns 500 rpm
